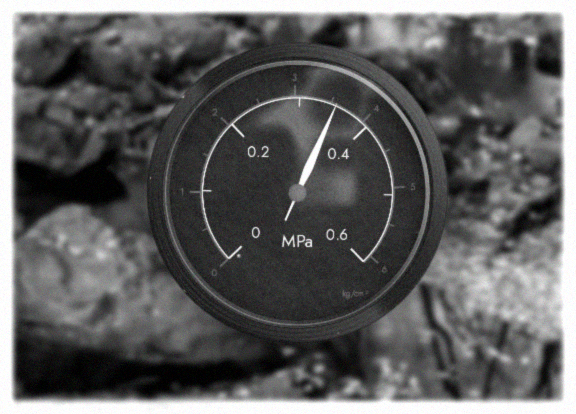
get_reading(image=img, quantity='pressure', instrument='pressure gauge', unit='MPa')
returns 0.35 MPa
